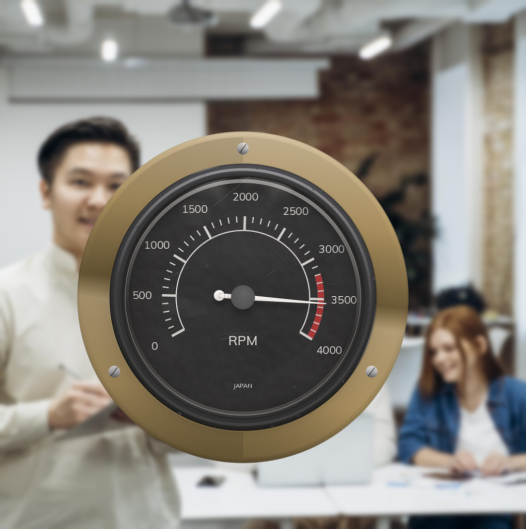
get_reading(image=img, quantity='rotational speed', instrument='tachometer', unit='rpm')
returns 3550 rpm
